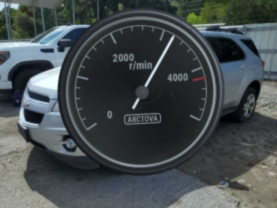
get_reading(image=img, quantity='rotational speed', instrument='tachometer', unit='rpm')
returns 3200 rpm
